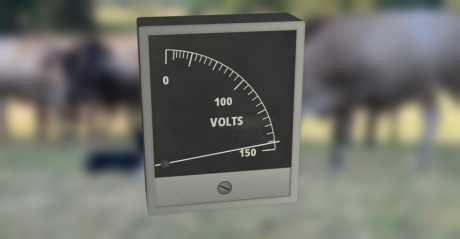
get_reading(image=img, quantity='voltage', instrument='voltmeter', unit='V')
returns 145 V
